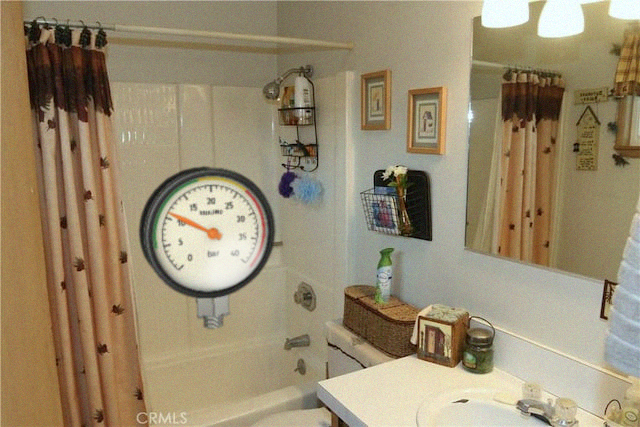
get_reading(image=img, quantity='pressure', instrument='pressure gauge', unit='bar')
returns 11 bar
